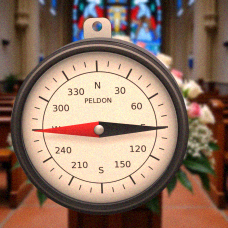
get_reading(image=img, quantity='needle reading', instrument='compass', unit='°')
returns 270 °
